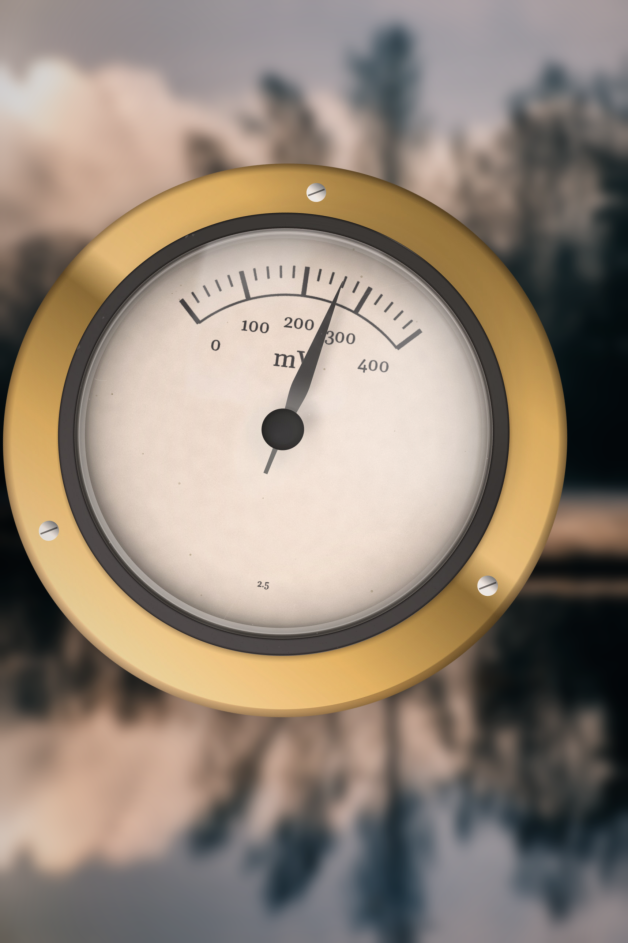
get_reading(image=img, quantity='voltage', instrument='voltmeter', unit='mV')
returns 260 mV
